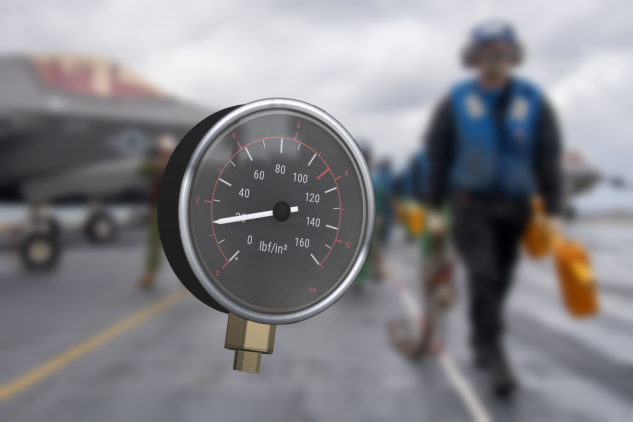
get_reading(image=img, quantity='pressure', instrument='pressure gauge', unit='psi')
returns 20 psi
